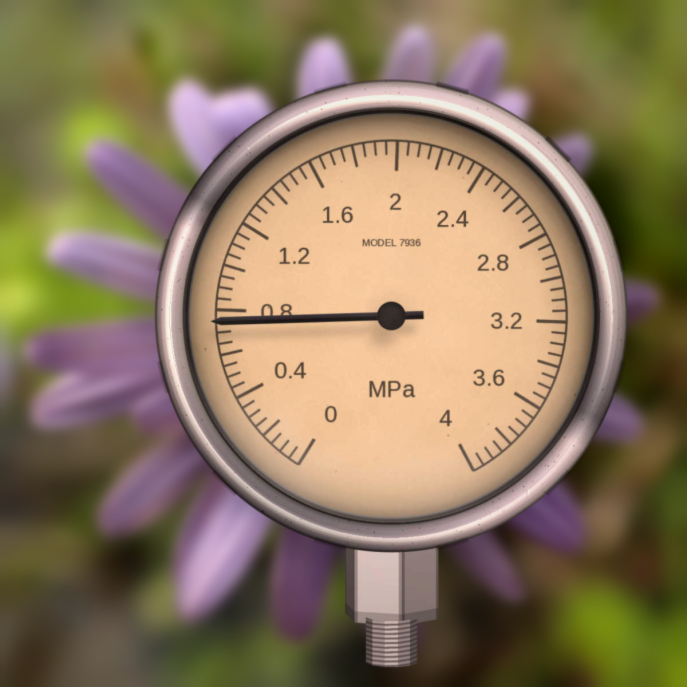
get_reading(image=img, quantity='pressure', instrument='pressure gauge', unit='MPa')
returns 0.75 MPa
